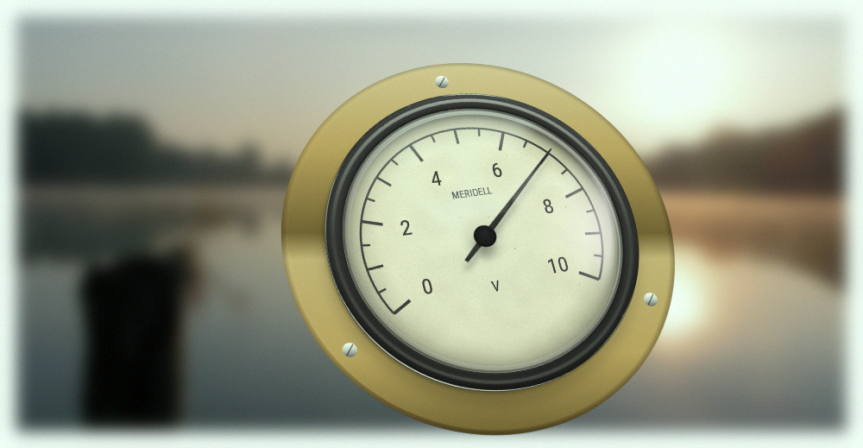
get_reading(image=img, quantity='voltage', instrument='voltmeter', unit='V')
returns 7 V
